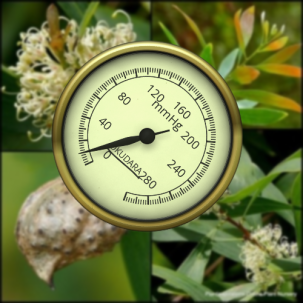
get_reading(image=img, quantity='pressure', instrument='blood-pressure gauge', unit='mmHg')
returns 10 mmHg
